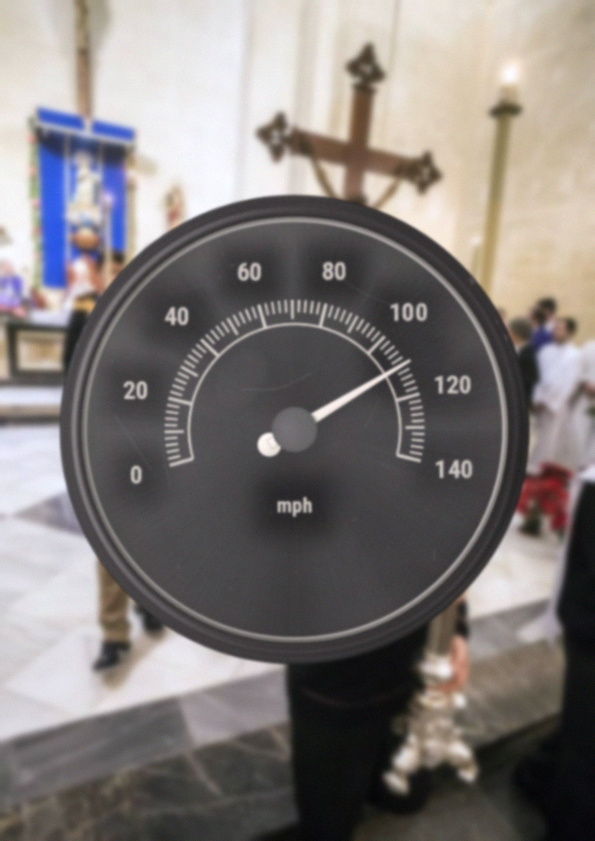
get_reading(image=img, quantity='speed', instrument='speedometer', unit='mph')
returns 110 mph
